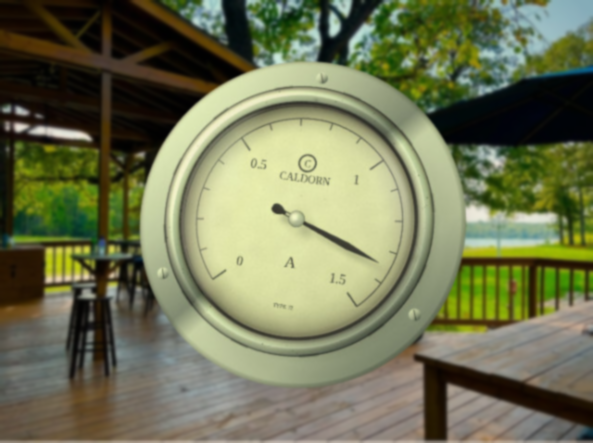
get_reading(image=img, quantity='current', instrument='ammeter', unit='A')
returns 1.35 A
